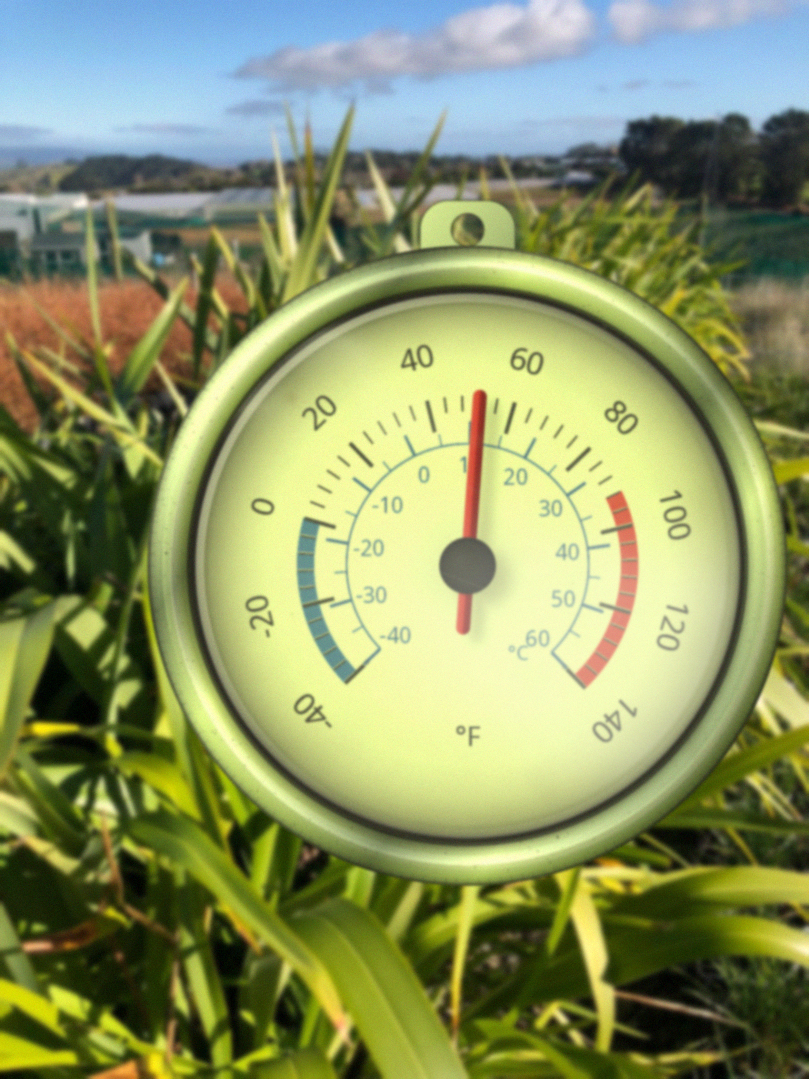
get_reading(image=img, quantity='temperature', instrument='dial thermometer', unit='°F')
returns 52 °F
